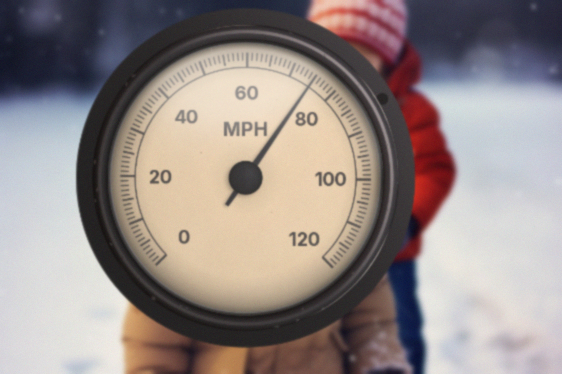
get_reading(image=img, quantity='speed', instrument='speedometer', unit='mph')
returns 75 mph
